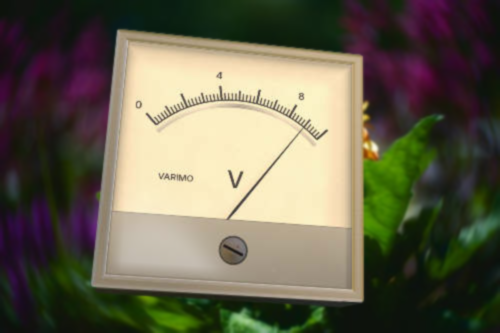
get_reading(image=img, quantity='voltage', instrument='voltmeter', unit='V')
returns 9 V
